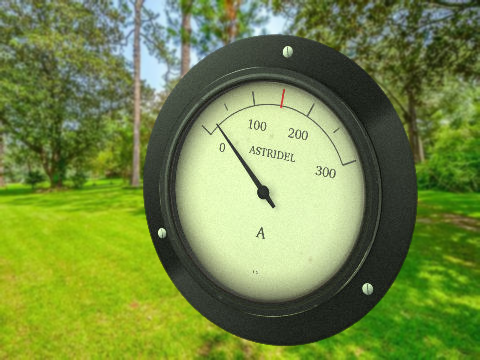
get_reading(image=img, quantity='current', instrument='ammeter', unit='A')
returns 25 A
